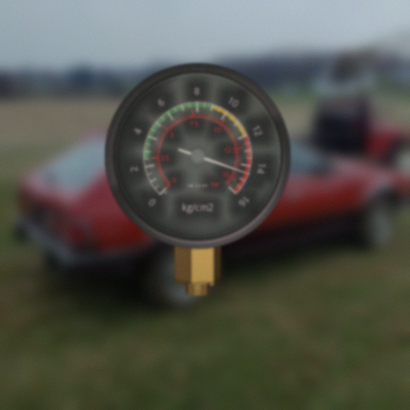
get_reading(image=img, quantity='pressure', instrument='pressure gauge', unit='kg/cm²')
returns 14.5 kg/cm²
